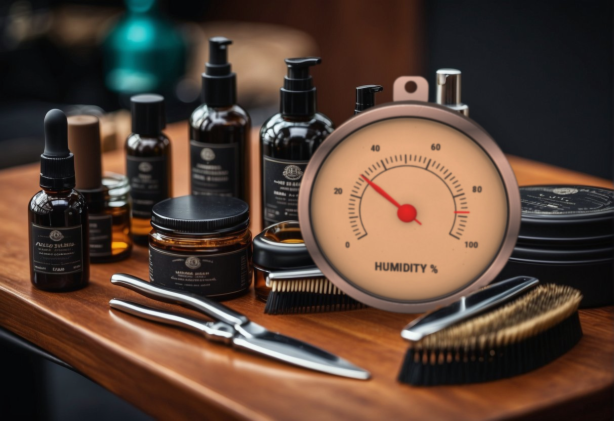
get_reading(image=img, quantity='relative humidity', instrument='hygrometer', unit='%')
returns 30 %
